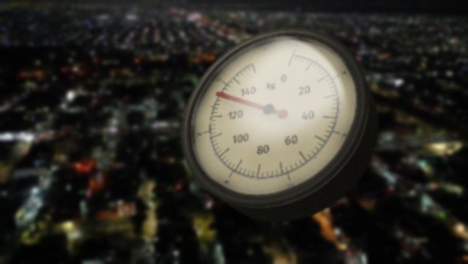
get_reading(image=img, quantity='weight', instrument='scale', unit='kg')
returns 130 kg
